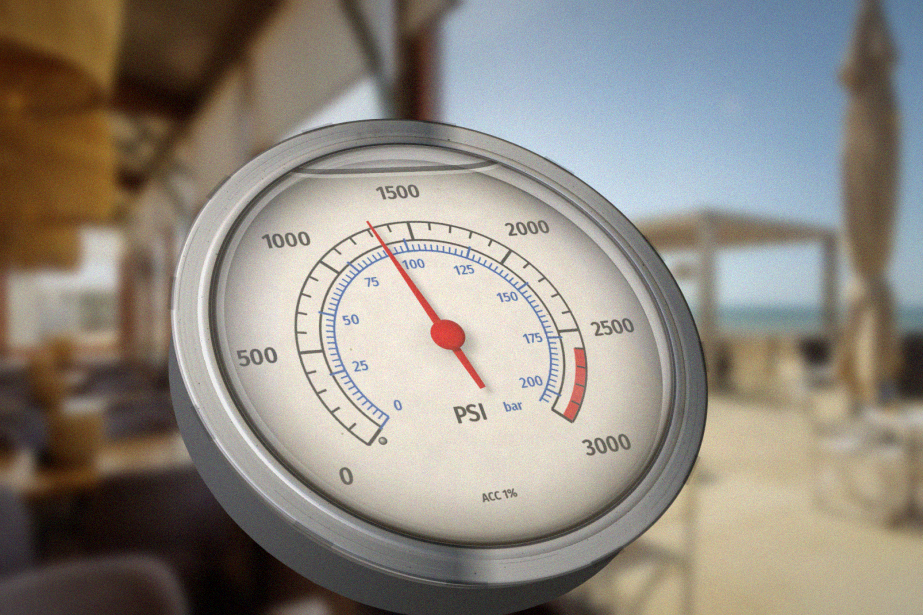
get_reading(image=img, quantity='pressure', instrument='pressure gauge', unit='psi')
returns 1300 psi
